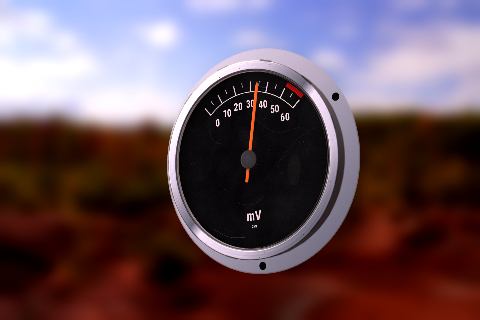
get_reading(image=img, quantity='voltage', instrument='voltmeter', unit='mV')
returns 35 mV
